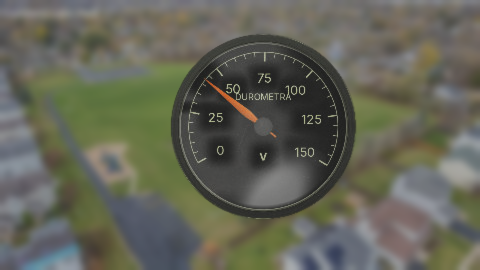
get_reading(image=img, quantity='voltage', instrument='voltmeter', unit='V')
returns 42.5 V
